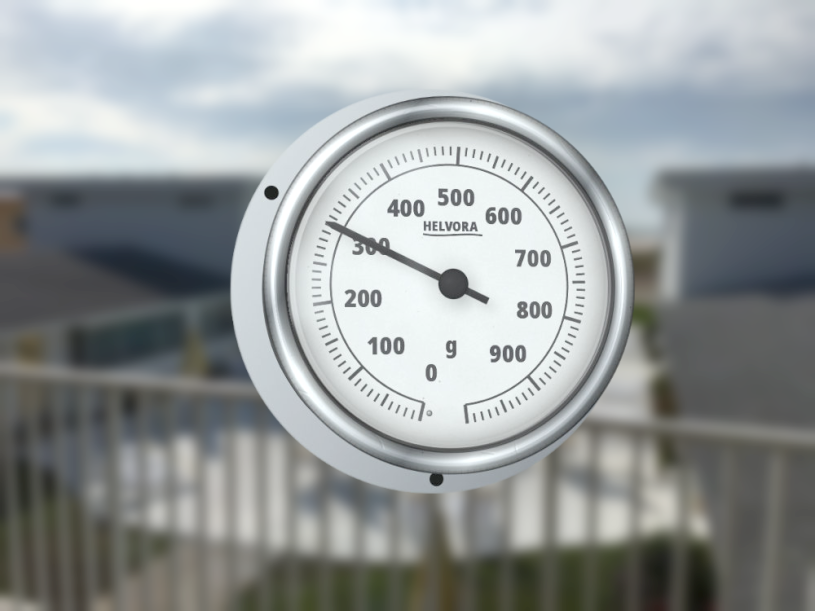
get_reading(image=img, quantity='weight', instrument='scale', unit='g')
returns 300 g
